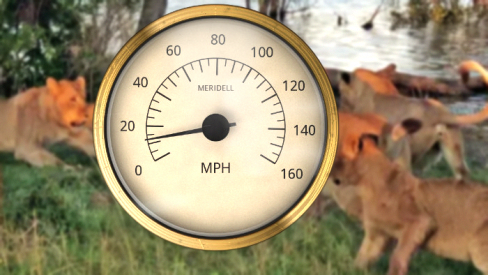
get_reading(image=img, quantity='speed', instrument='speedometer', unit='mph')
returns 12.5 mph
